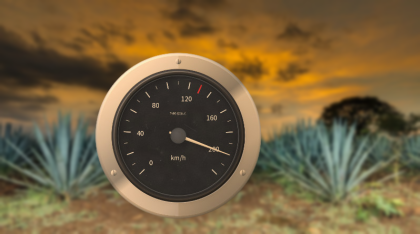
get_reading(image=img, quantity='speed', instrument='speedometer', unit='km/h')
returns 200 km/h
